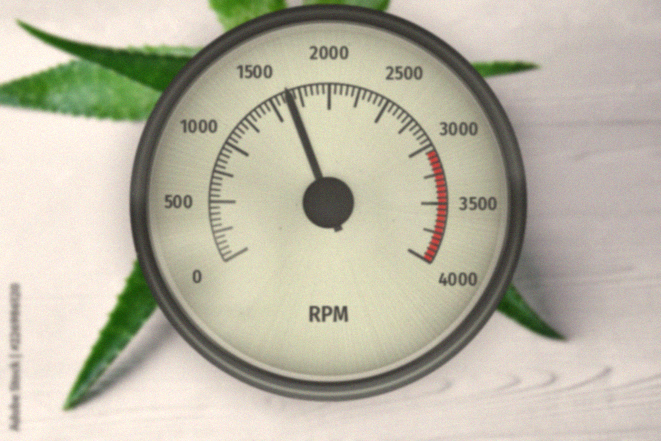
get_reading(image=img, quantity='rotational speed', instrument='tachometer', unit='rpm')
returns 1650 rpm
